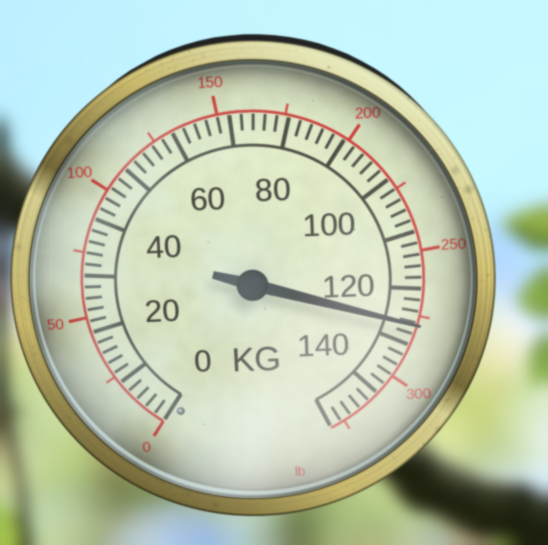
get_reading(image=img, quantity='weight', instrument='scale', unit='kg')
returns 126 kg
